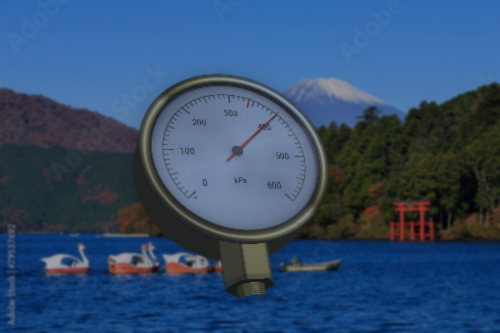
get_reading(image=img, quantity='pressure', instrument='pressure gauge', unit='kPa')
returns 400 kPa
